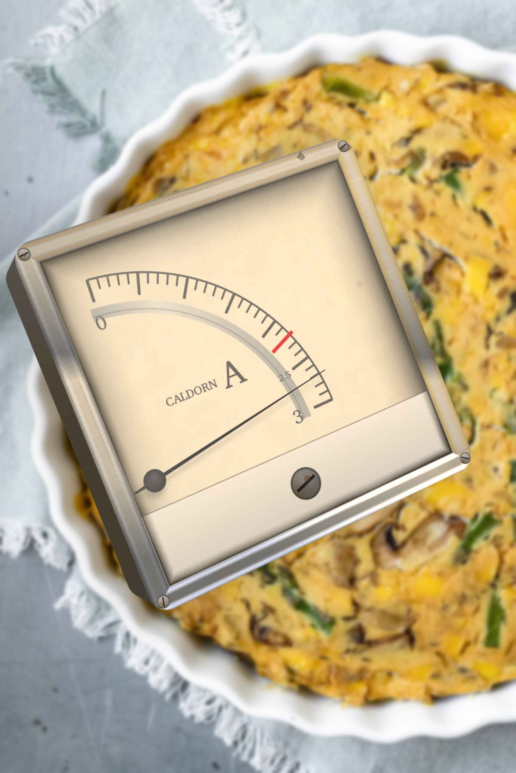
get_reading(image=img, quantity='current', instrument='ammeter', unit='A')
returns 2.7 A
